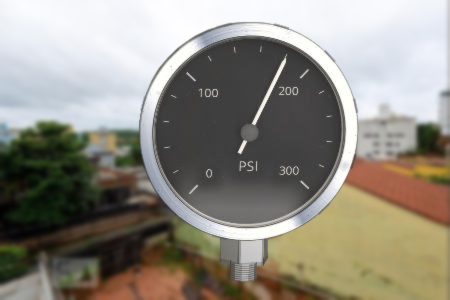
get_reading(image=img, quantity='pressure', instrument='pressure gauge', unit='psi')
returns 180 psi
